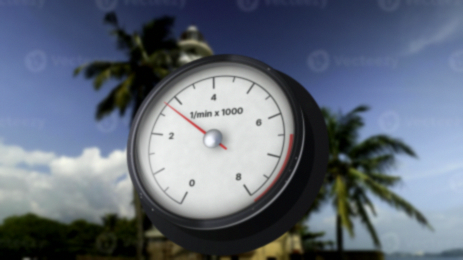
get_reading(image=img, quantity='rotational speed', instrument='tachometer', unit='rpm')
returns 2750 rpm
